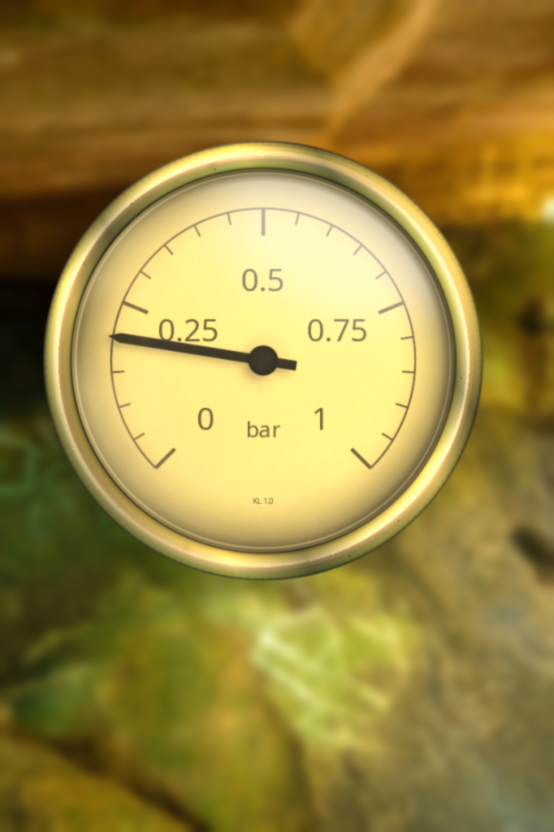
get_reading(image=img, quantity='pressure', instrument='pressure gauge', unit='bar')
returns 0.2 bar
